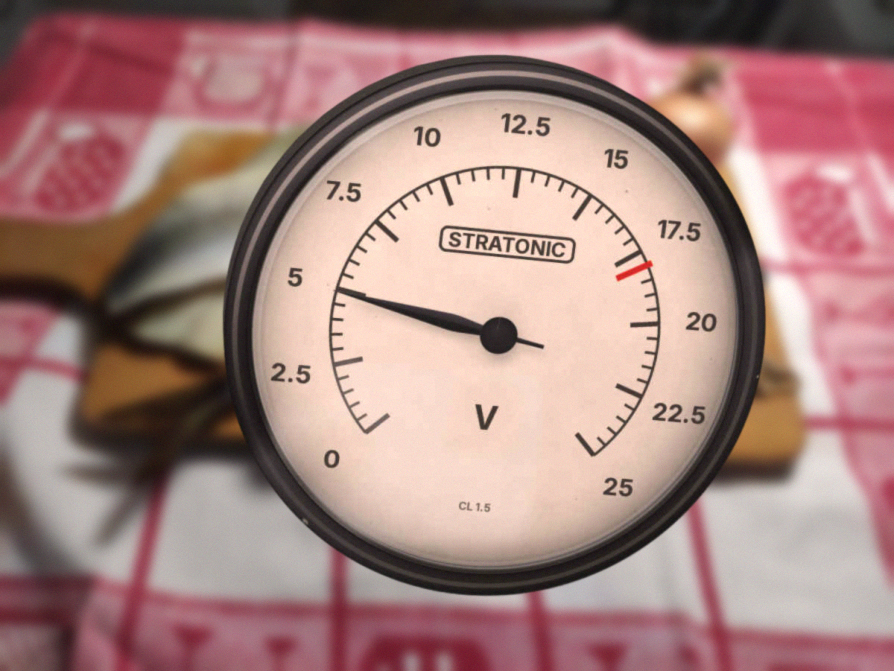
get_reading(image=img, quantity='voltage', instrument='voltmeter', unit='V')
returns 5 V
